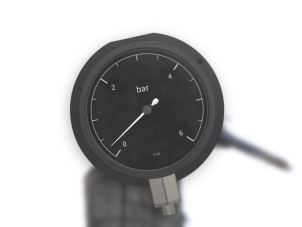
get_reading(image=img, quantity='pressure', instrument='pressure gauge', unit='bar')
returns 0.25 bar
